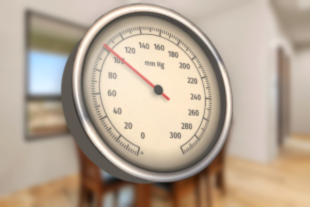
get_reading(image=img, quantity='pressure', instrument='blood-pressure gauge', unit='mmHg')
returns 100 mmHg
